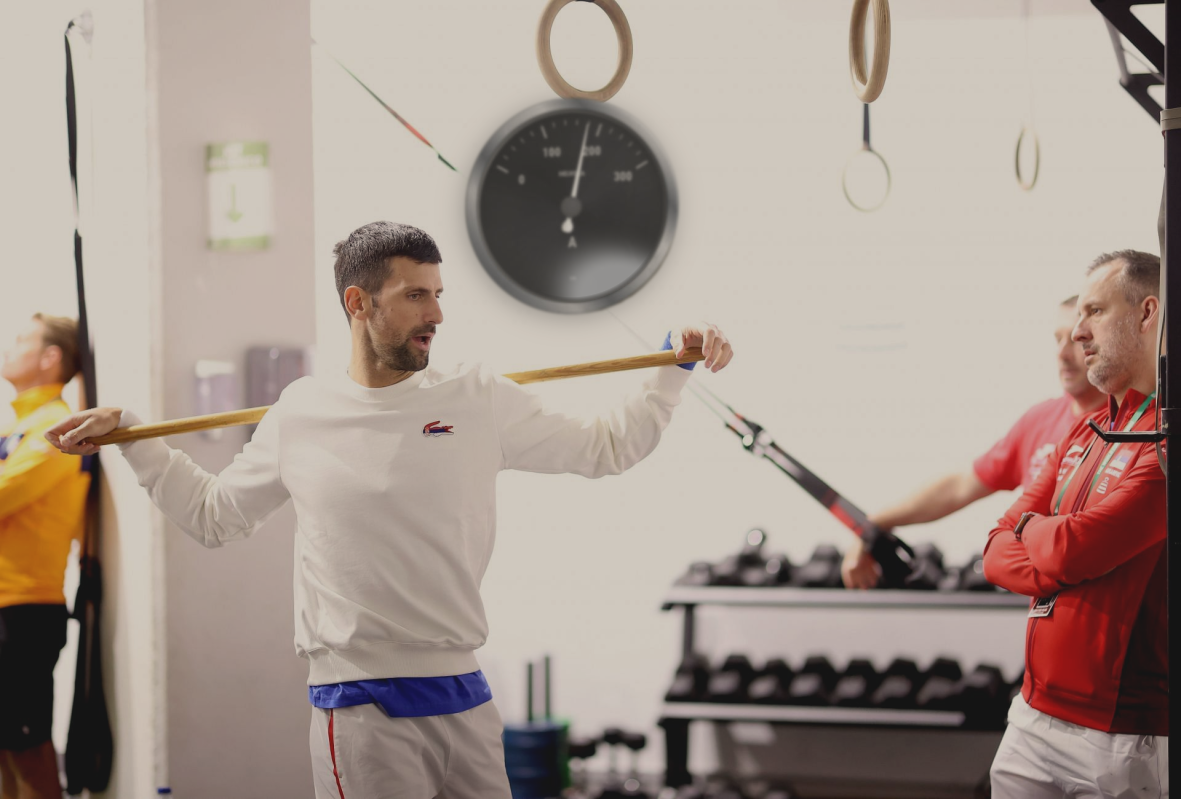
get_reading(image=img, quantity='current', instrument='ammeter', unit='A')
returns 180 A
